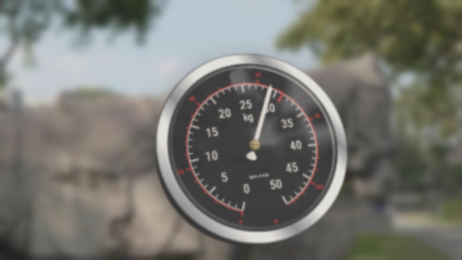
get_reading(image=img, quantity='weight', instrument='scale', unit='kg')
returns 29 kg
